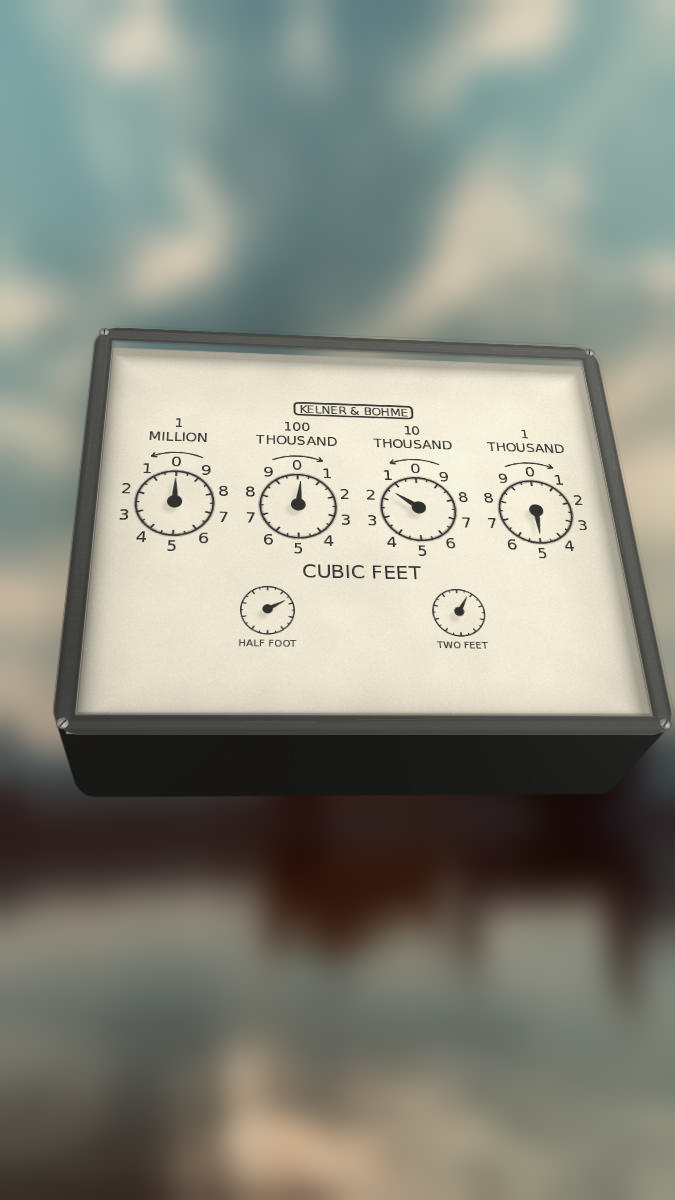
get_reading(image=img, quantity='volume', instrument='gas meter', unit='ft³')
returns 1500 ft³
